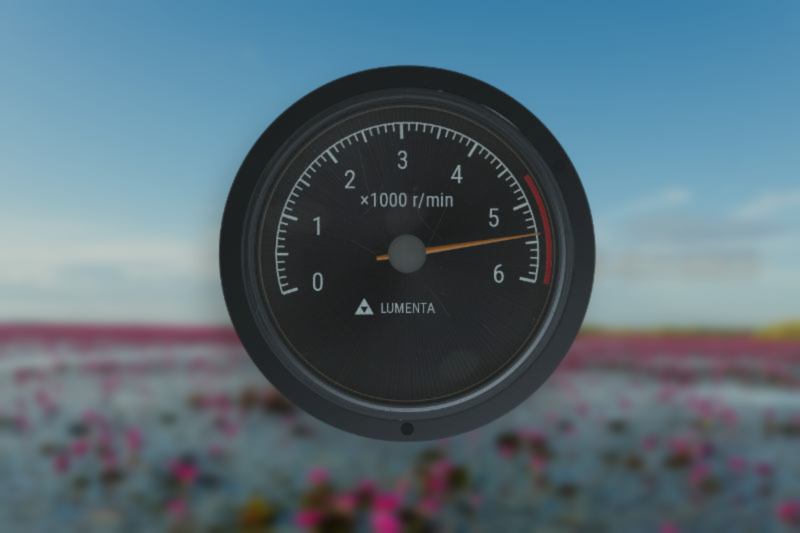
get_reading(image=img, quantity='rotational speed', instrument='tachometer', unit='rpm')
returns 5400 rpm
